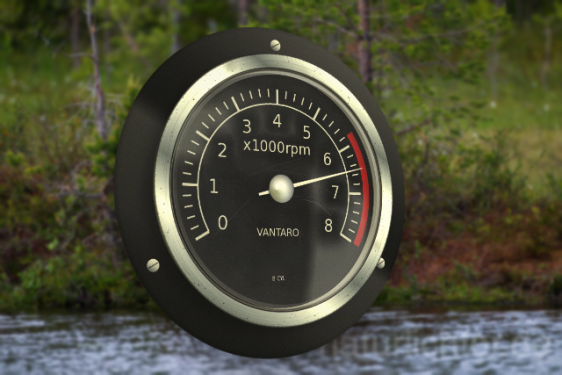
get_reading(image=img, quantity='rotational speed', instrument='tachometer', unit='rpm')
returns 6500 rpm
